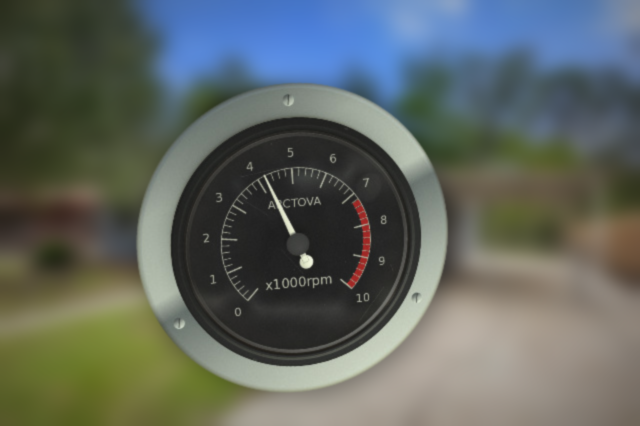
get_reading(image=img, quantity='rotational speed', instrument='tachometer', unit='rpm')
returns 4200 rpm
